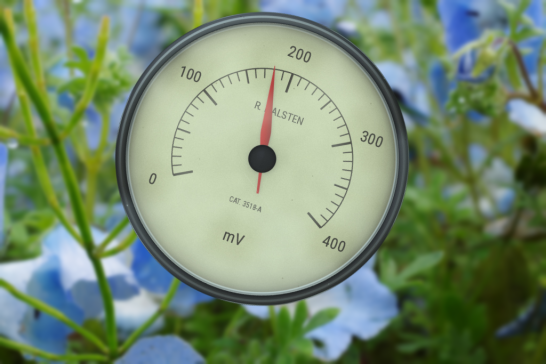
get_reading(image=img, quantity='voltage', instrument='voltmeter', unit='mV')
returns 180 mV
